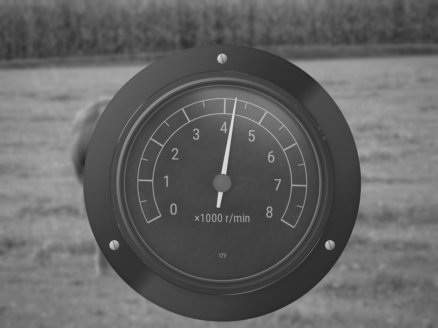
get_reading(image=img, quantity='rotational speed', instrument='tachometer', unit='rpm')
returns 4250 rpm
